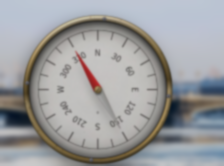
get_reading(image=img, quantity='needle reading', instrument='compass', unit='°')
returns 330 °
